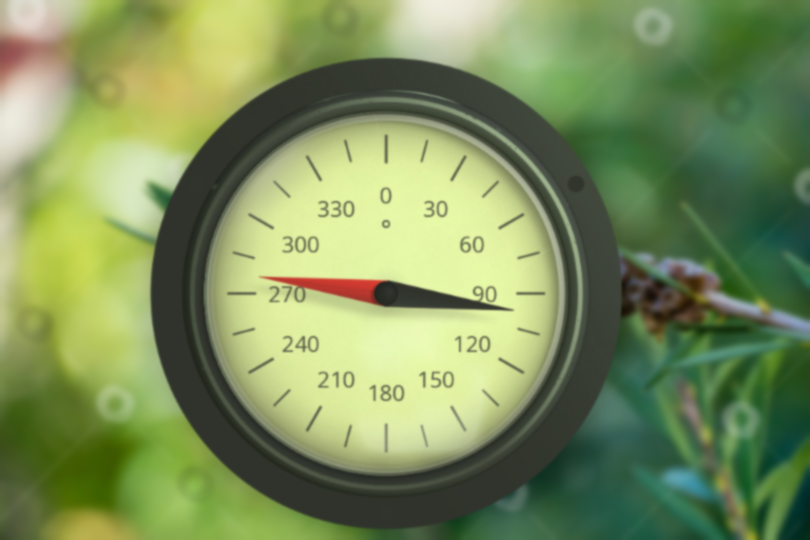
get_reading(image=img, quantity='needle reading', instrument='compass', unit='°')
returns 277.5 °
